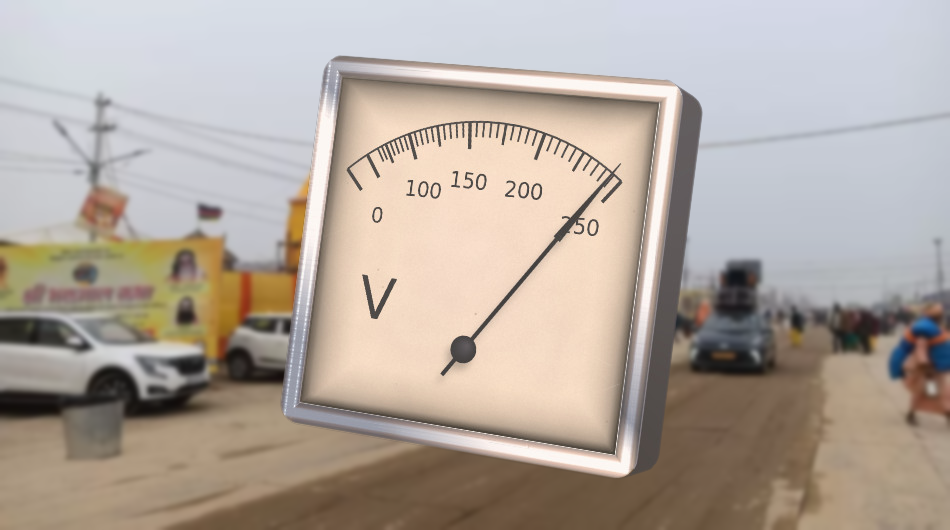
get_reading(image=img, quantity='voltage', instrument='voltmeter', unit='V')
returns 245 V
